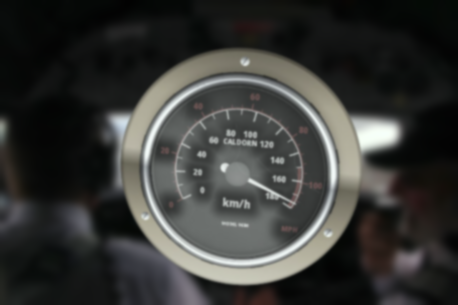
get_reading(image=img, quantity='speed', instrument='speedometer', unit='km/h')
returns 175 km/h
